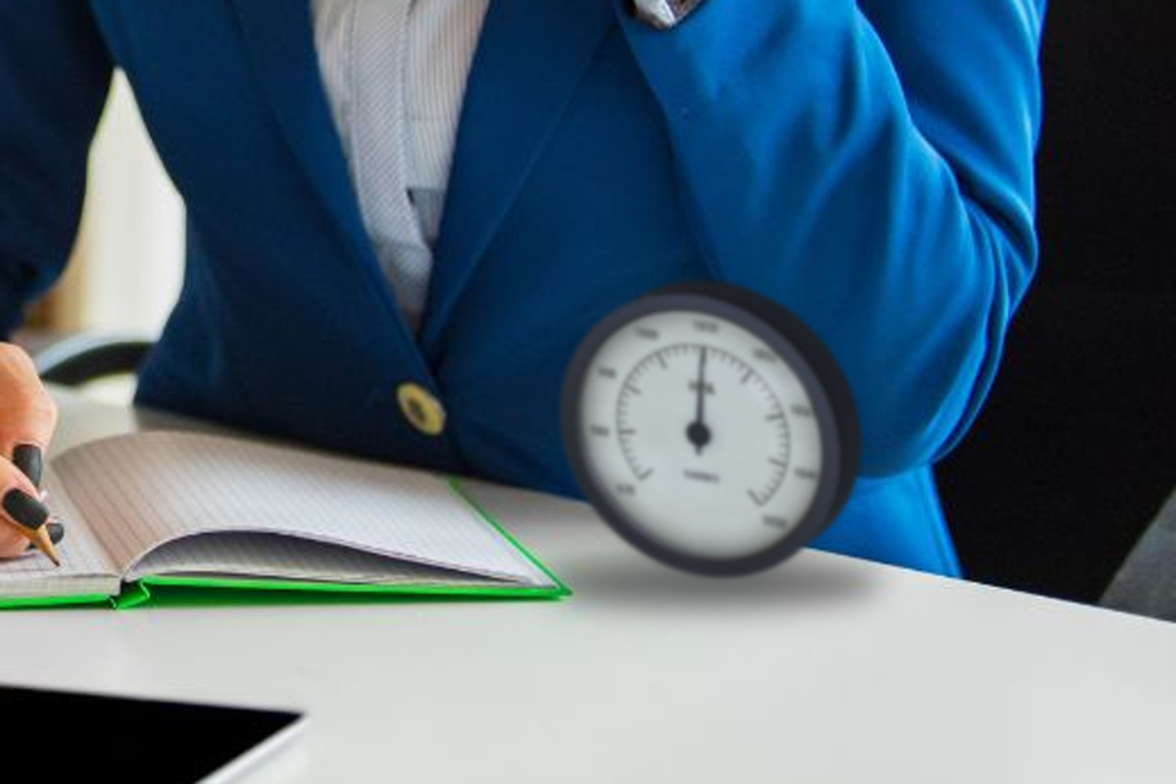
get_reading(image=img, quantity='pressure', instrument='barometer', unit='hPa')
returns 1010 hPa
